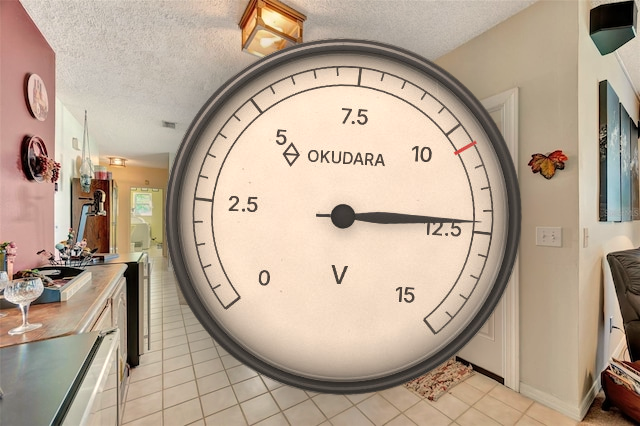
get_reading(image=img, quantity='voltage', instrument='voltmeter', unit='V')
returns 12.25 V
